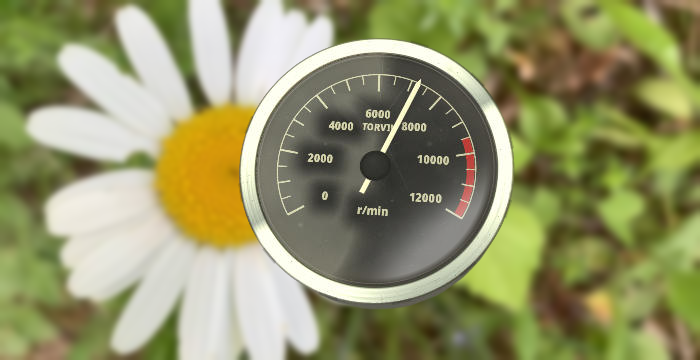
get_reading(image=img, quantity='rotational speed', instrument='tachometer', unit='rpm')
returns 7250 rpm
